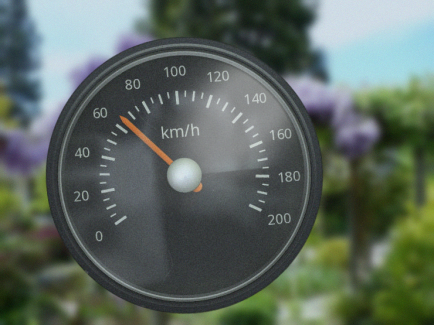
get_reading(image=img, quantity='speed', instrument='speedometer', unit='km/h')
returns 65 km/h
